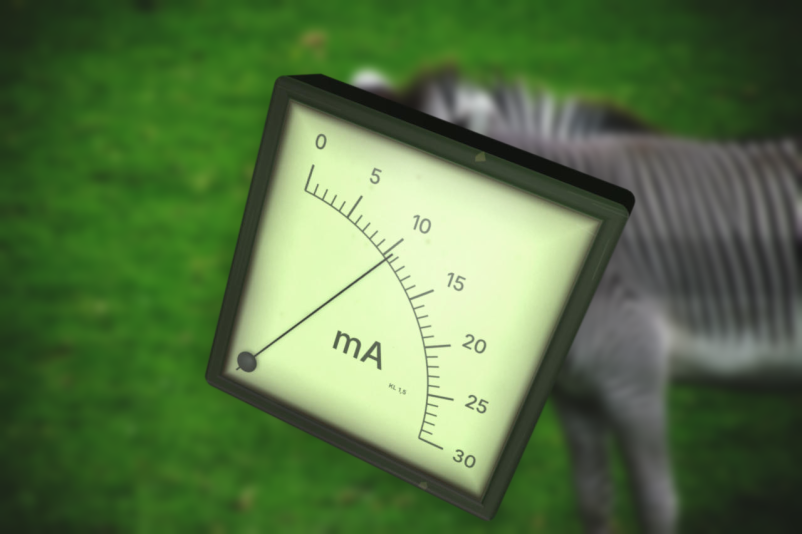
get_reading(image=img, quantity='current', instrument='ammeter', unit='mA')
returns 10.5 mA
